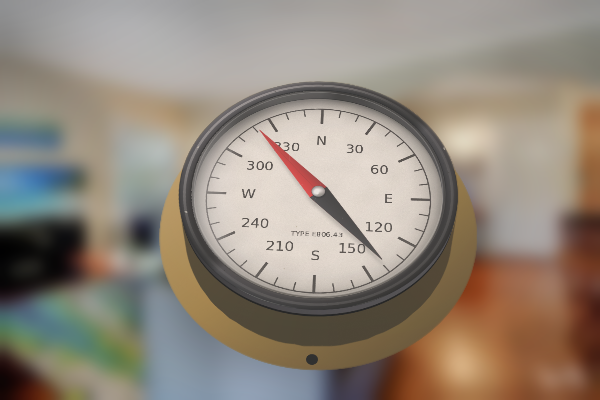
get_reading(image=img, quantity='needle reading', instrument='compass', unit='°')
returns 320 °
